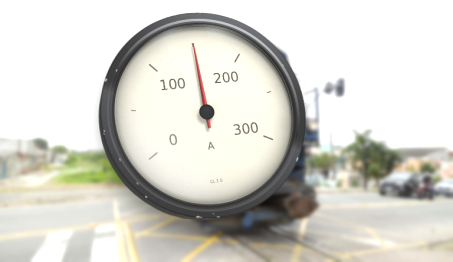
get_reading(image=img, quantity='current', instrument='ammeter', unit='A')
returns 150 A
